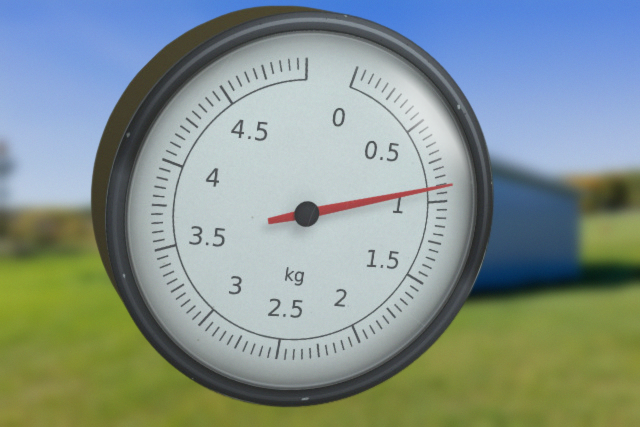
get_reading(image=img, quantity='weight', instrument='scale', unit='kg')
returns 0.9 kg
